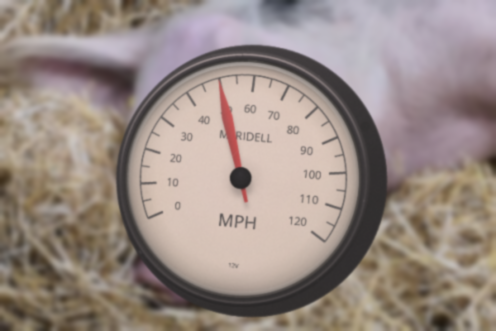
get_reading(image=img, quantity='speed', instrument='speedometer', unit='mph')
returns 50 mph
